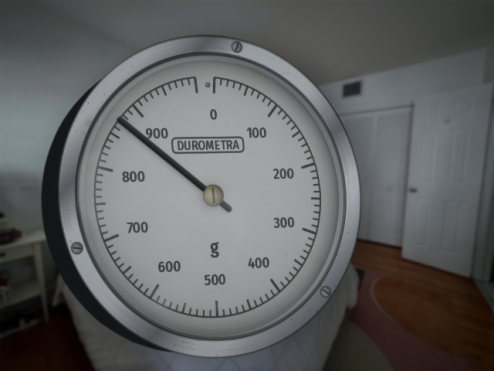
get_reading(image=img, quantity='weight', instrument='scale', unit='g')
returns 870 g
